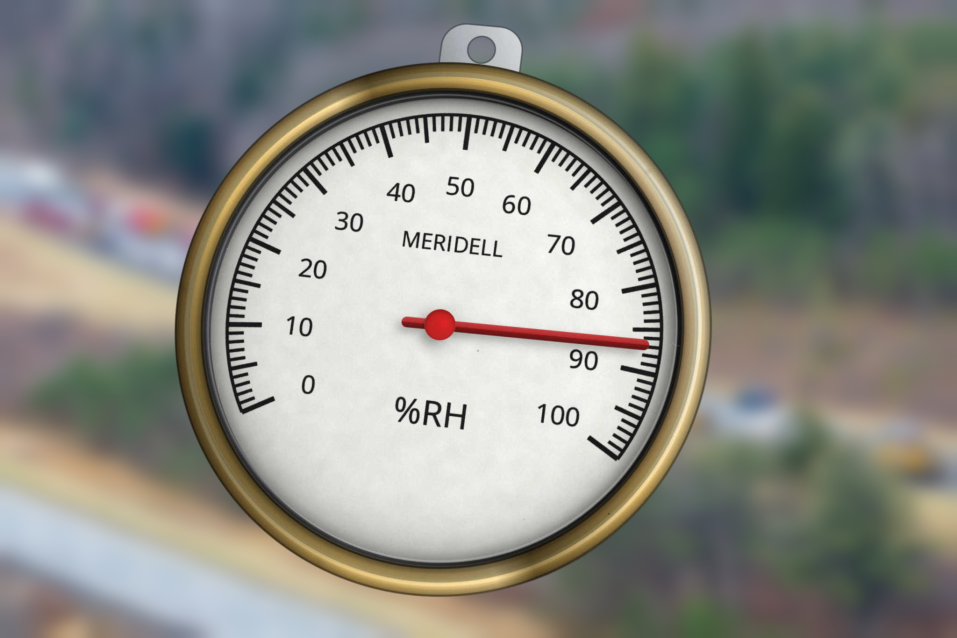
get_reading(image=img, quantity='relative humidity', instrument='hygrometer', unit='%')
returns 87 %
